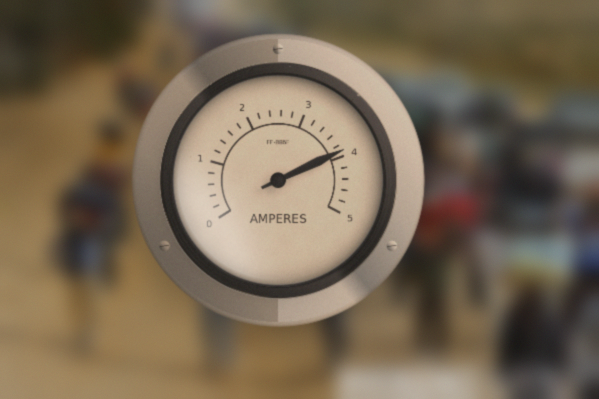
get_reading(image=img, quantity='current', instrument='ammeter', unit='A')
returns 3.9 A
